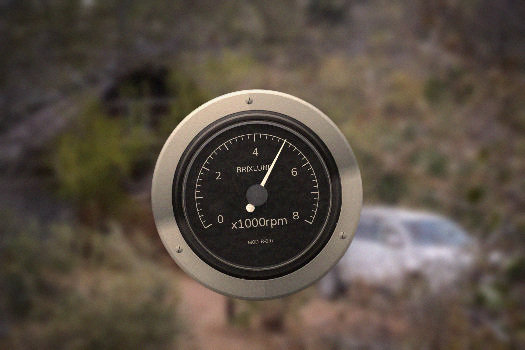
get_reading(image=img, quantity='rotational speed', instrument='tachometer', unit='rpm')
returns 5000 rpm
